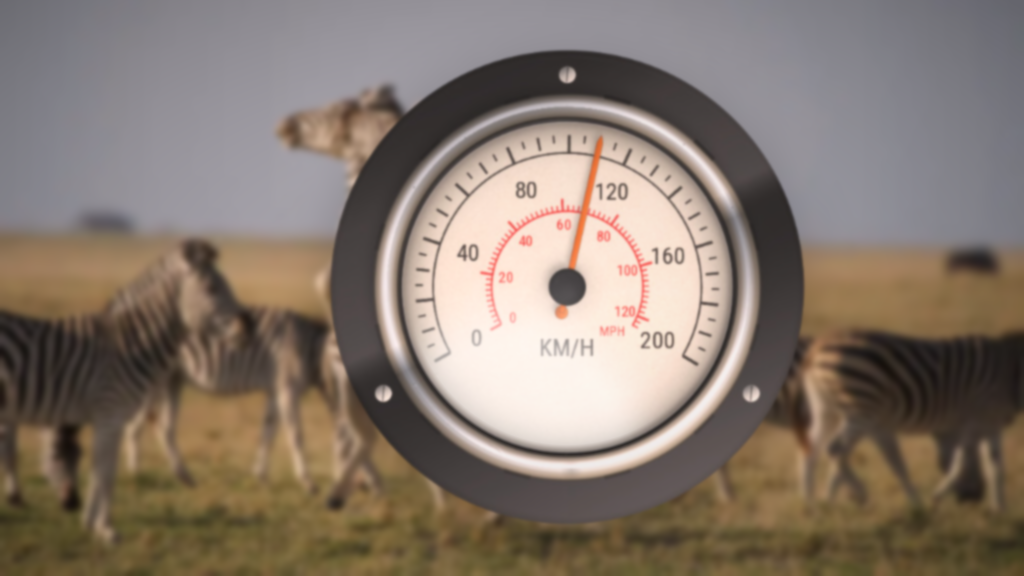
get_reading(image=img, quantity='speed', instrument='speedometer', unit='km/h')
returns 110 km/h
